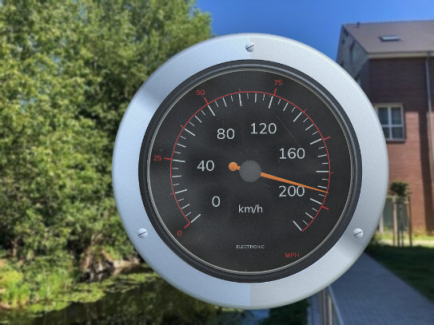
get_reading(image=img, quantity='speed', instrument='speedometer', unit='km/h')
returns 192.5 km/h
